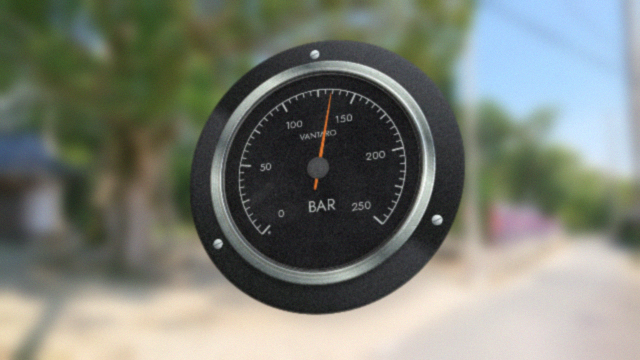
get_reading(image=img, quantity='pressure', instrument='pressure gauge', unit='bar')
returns 135 bar
